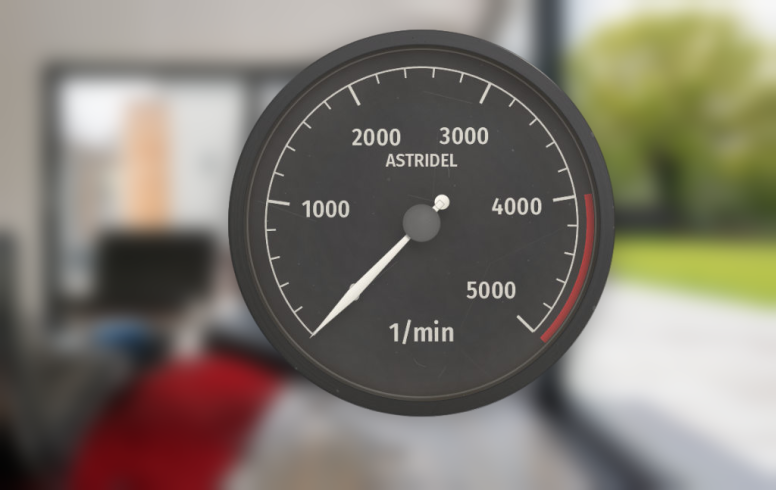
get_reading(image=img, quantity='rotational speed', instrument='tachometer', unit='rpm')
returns 0 rpm
